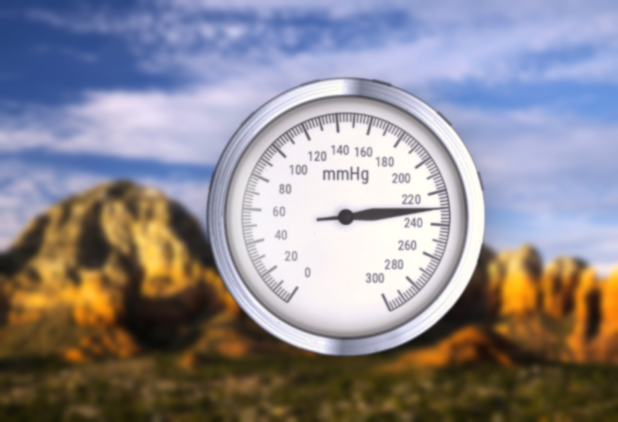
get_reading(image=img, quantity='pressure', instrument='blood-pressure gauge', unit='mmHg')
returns 230 mmHg
